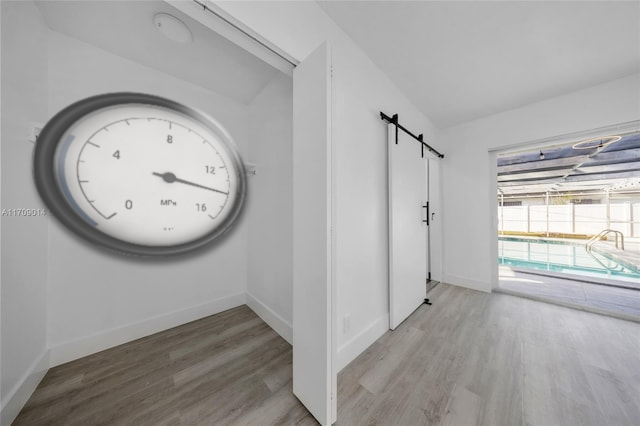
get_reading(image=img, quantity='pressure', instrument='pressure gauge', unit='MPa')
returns 14 MPa
